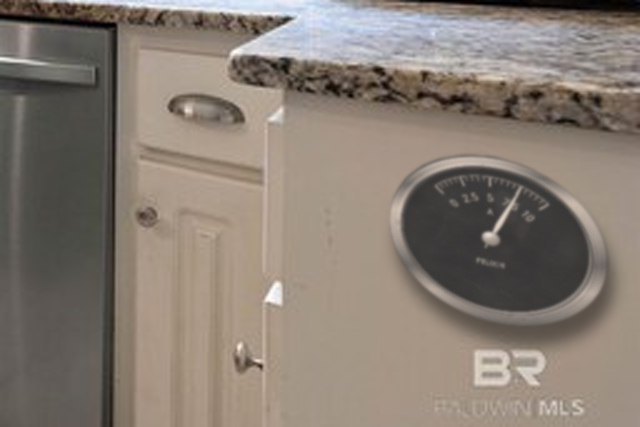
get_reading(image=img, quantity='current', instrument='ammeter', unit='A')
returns 7.5 A
